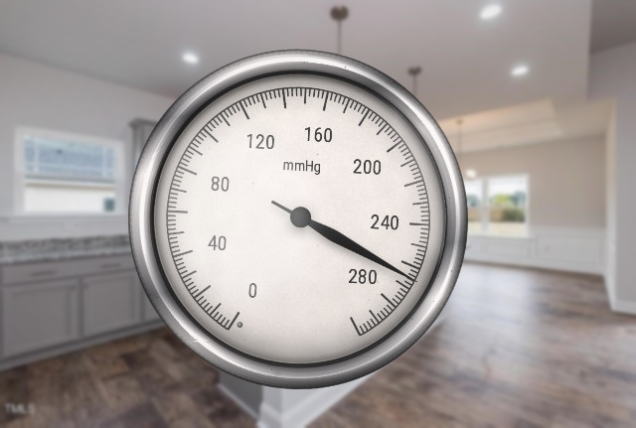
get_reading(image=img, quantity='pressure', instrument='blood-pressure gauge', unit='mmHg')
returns 266 mmHg
